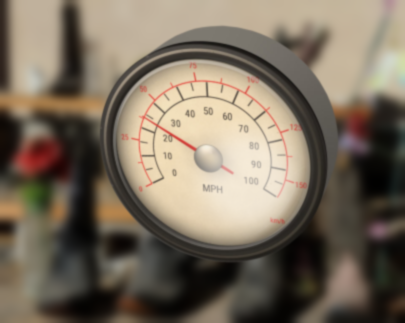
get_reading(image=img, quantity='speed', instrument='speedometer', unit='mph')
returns 25 mph
